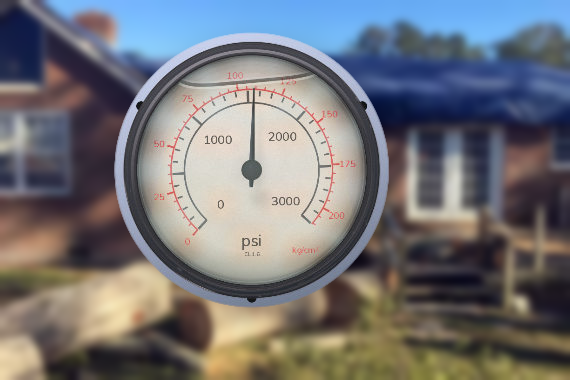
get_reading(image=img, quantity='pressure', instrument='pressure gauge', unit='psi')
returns 1550 psi
